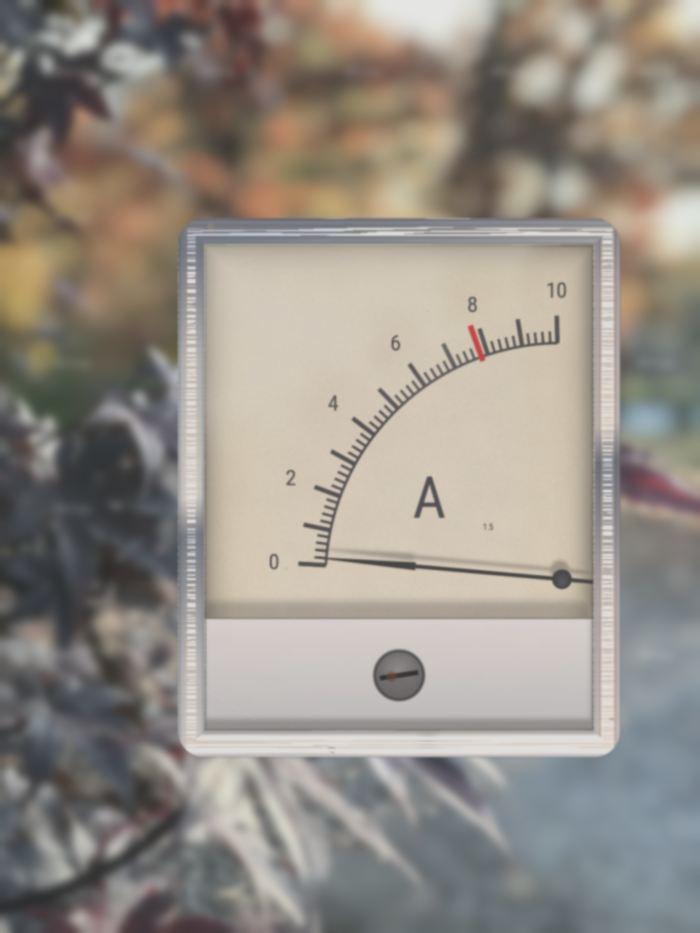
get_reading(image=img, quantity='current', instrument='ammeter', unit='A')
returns 0.2 A
